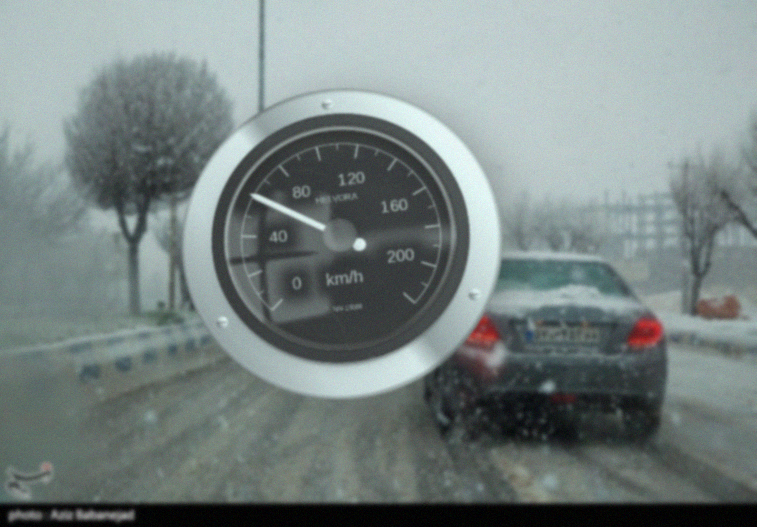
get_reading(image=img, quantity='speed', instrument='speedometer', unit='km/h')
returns 60 km/h
